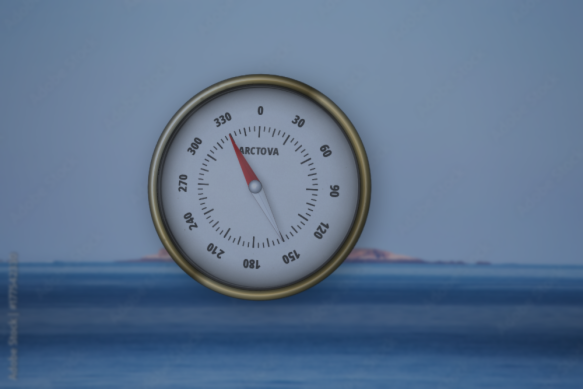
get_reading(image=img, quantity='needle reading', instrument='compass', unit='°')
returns 330 °
